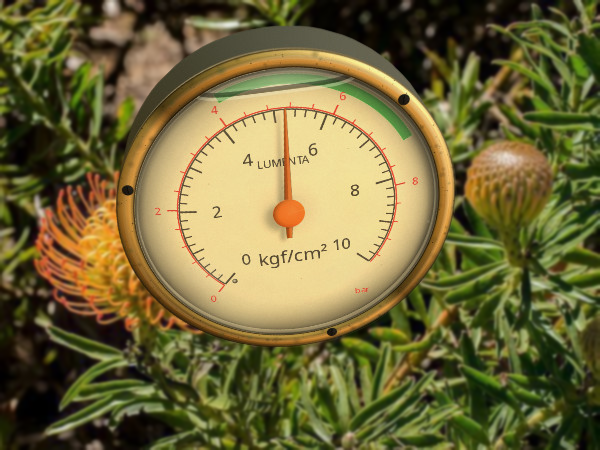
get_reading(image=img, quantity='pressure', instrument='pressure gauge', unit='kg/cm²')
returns 5.2 kg/cm²
